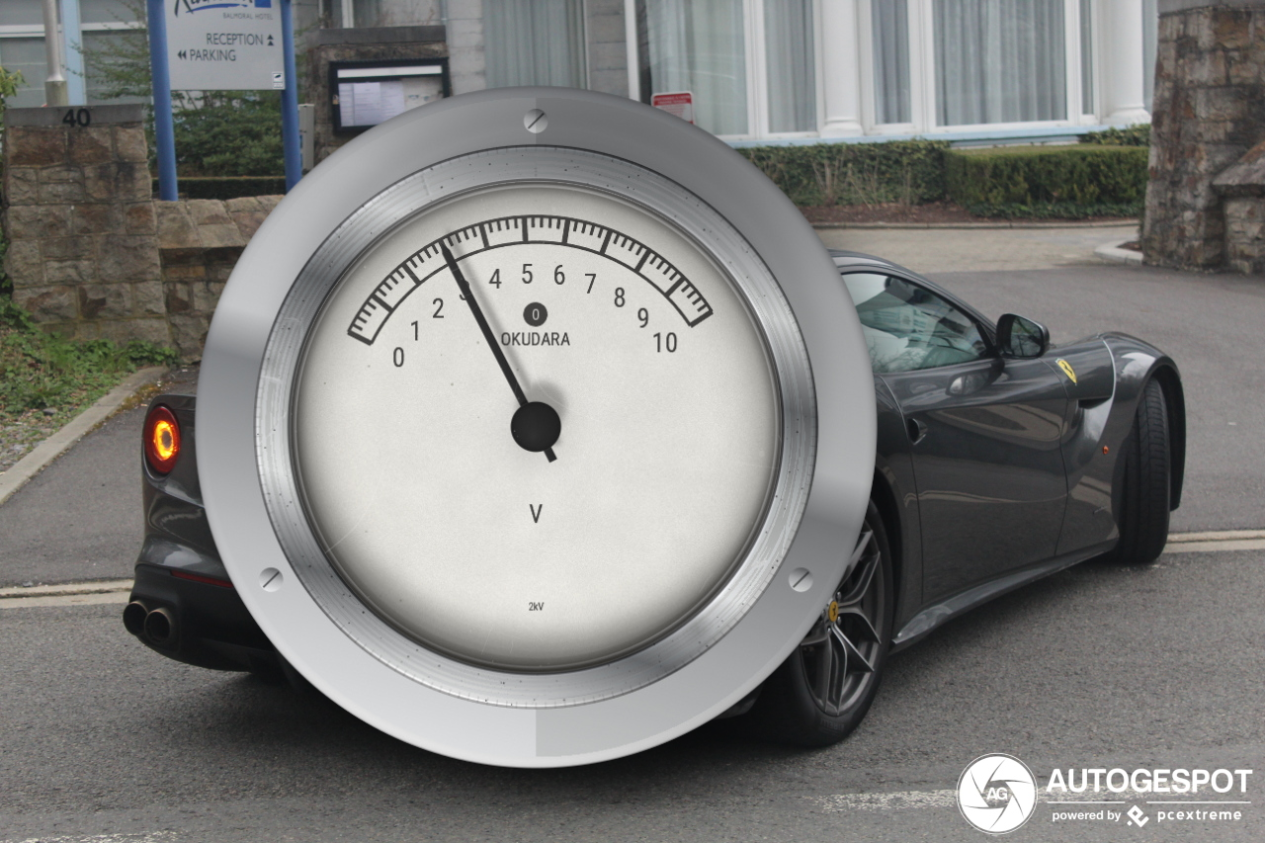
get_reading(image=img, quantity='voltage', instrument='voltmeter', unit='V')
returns 3 V
